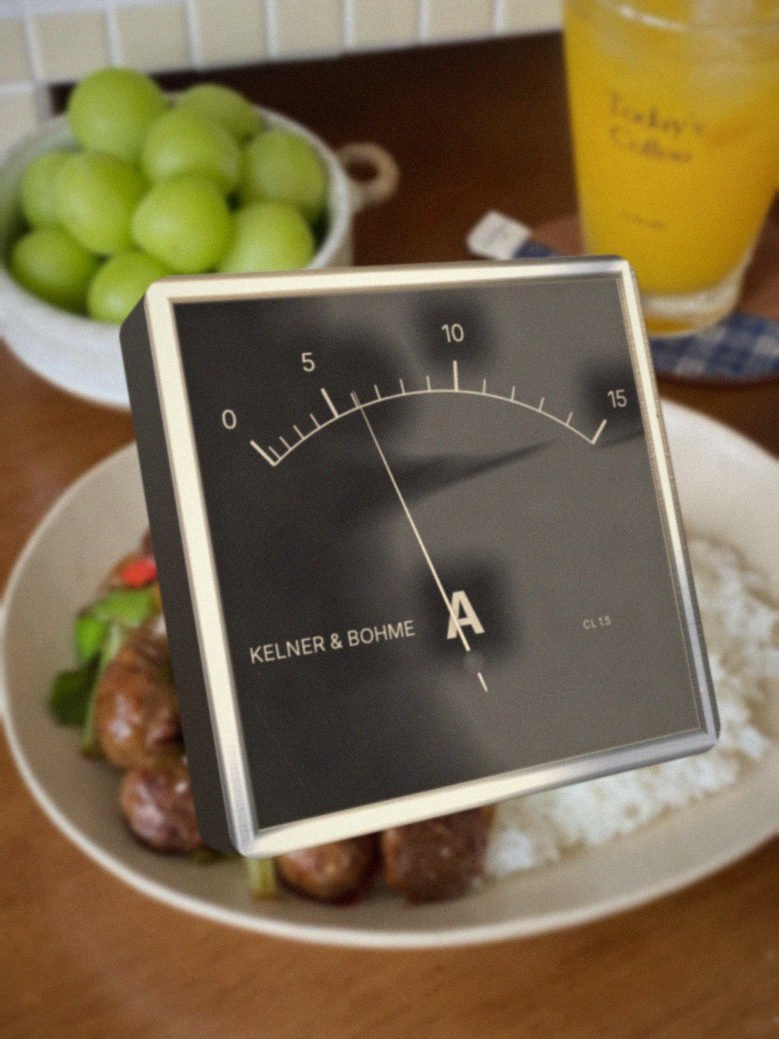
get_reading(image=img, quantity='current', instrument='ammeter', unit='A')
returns 6 A
